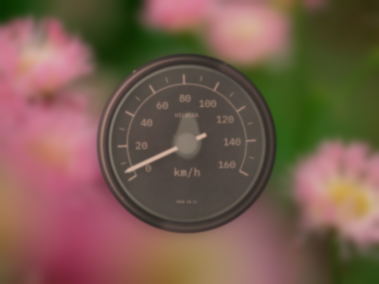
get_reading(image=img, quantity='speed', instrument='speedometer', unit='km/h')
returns 5 km/h
